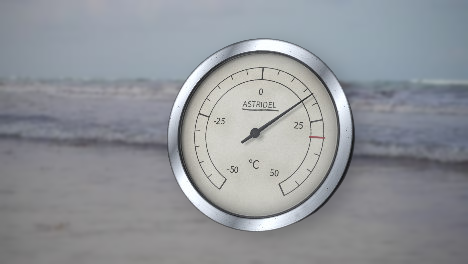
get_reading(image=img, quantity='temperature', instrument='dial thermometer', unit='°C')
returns 17.5 °C
